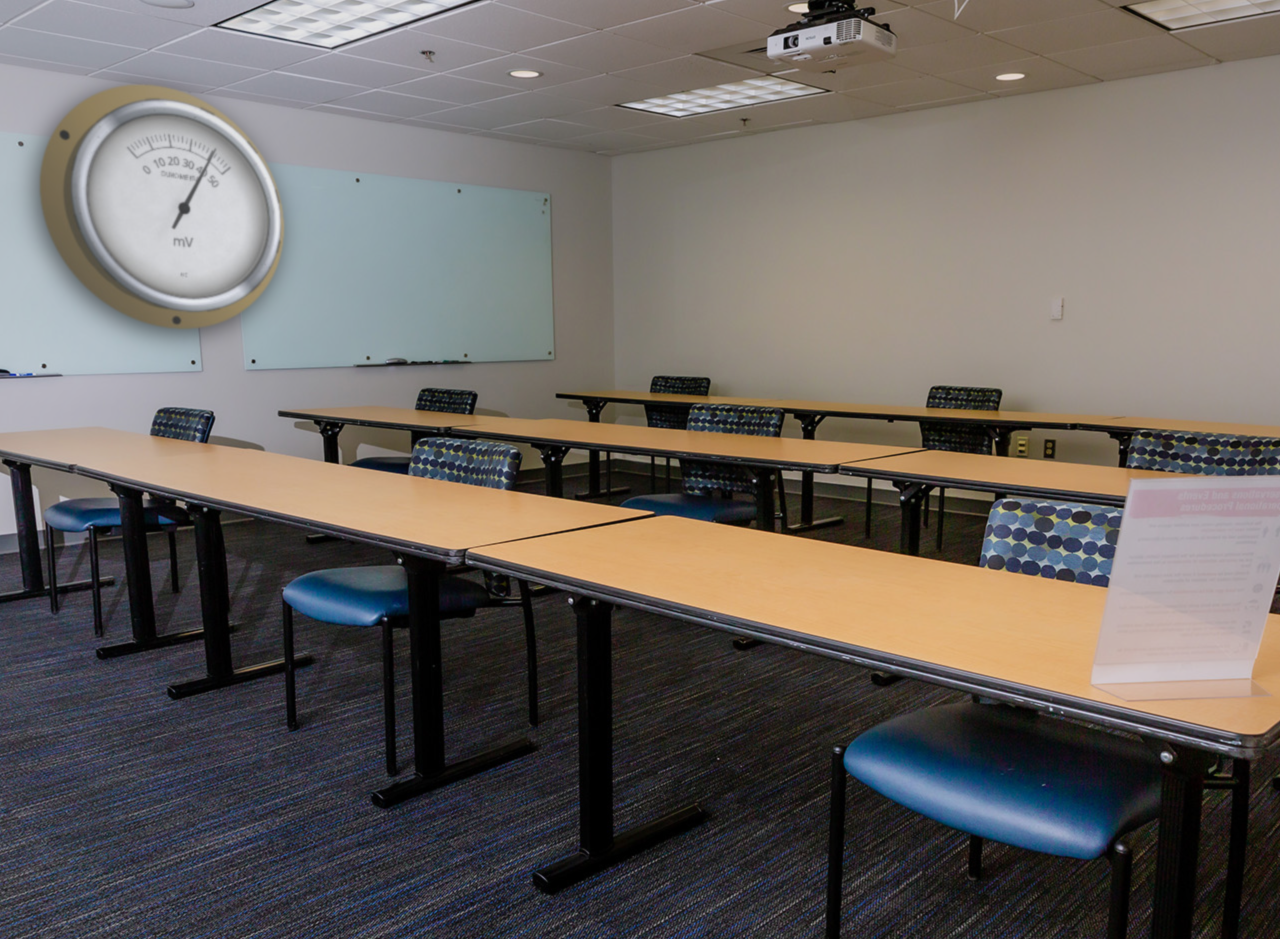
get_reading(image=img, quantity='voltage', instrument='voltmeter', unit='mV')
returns 40 mV
